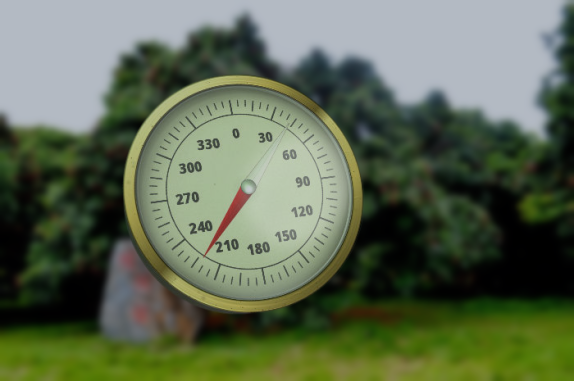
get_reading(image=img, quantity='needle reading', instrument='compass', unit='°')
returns 222.5 °
